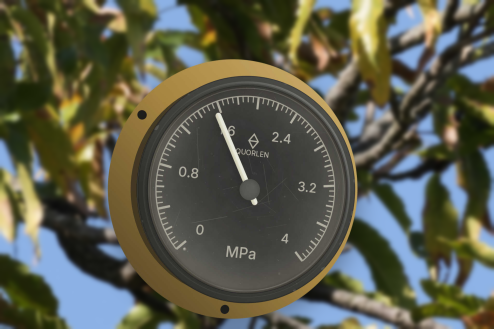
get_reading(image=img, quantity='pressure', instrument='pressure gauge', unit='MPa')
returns 1.55 MPa
